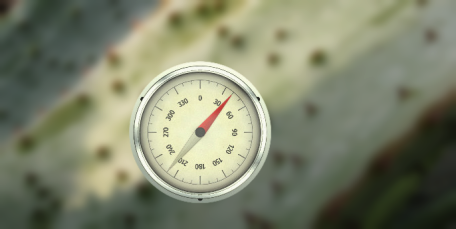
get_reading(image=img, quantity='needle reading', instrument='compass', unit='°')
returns 40 °
